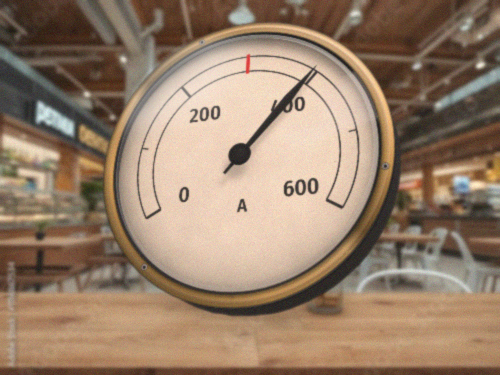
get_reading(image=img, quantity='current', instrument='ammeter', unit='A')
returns 400 A
